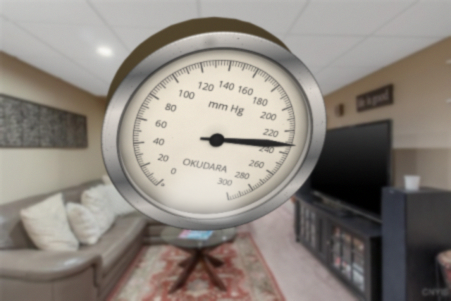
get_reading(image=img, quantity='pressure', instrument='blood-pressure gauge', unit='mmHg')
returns 230 mmHg
